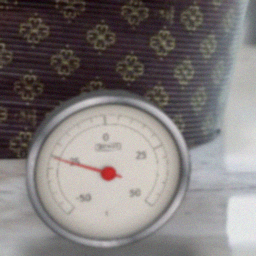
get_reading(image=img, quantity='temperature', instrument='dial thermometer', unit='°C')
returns -25 °C
